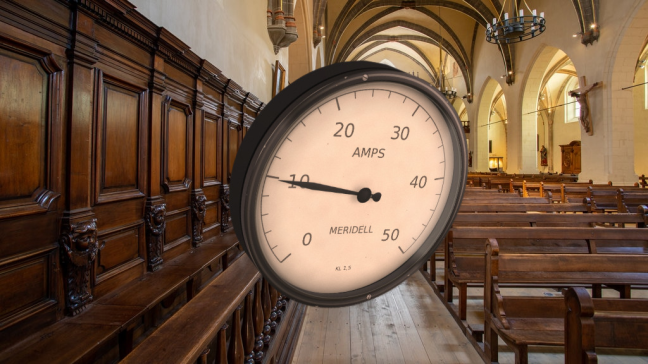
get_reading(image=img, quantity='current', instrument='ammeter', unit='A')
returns 10 A
